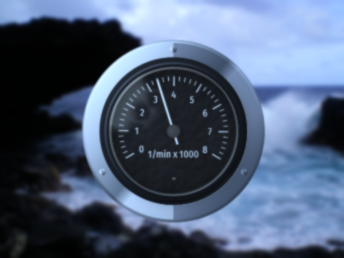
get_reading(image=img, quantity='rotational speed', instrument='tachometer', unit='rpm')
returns 3400 rpm
